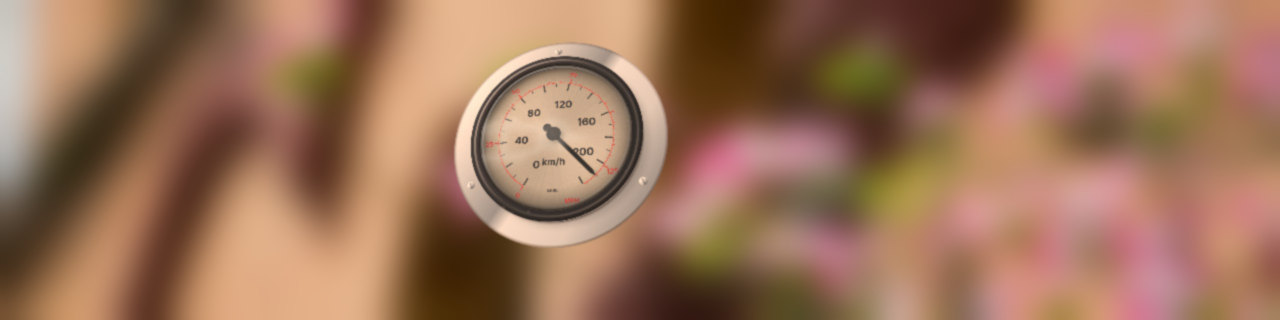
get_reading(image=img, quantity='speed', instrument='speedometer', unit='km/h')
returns 210 km/h
